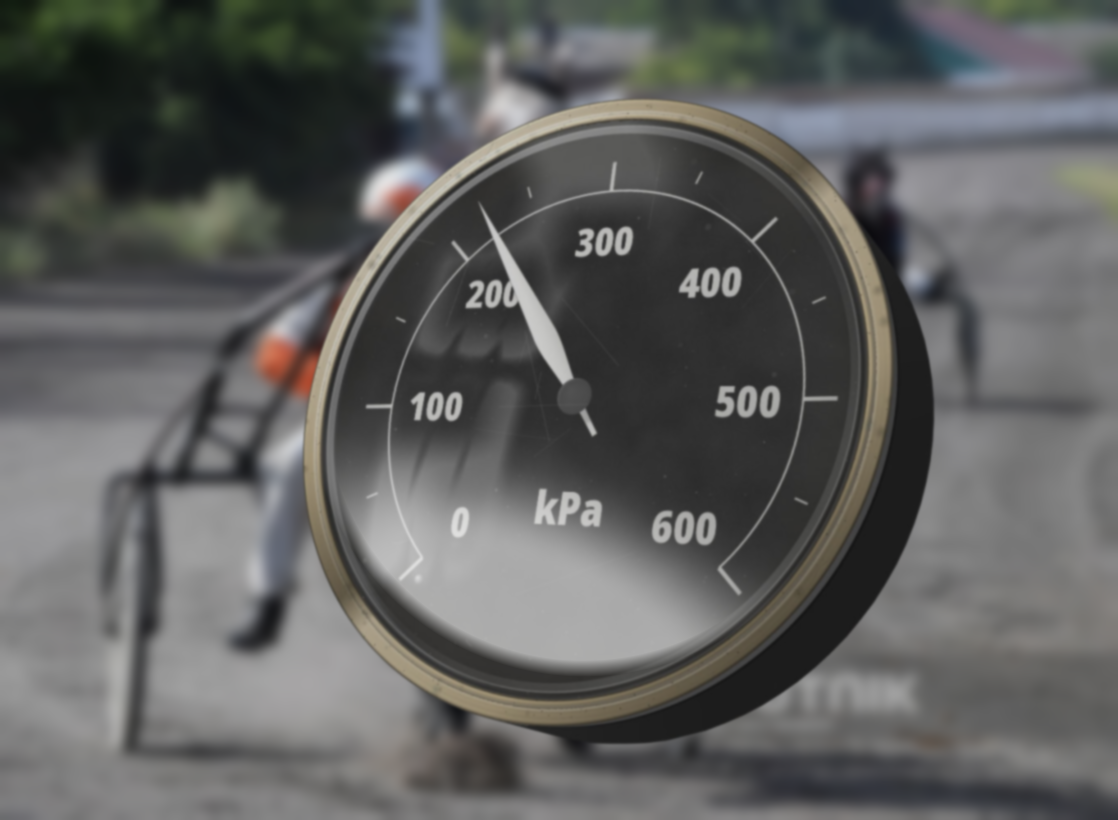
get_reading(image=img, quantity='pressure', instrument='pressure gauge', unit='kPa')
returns 225 kPa
